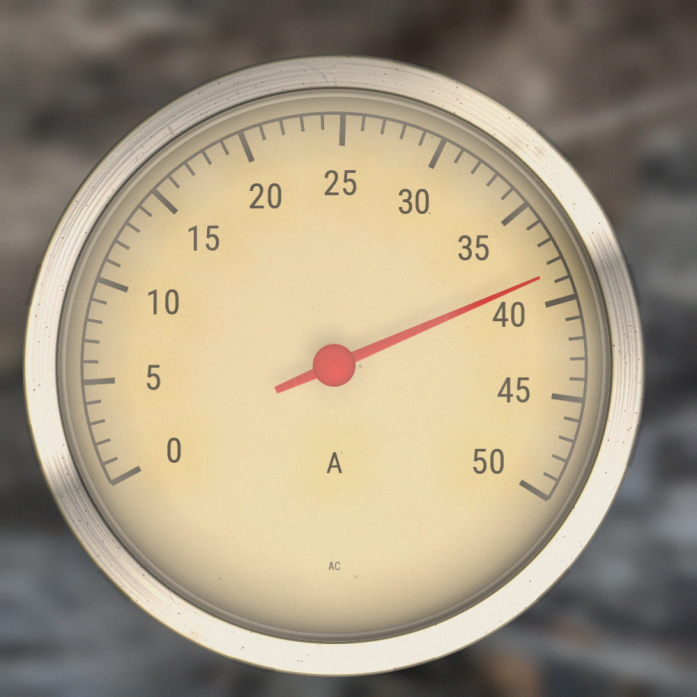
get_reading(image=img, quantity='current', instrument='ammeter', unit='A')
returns 38.5 A
